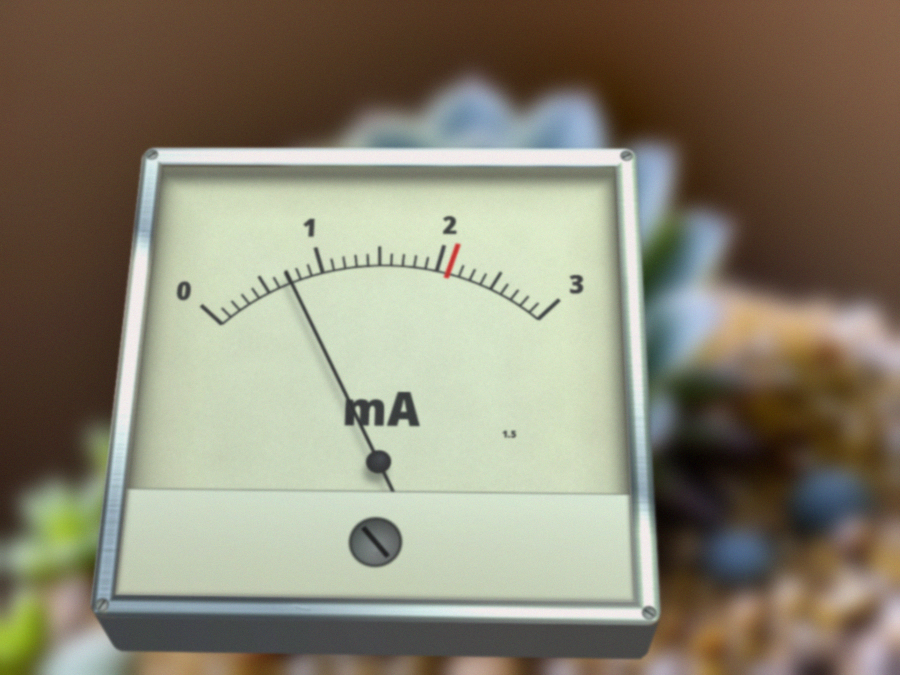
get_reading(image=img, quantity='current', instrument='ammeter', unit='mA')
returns 0.7 mA
